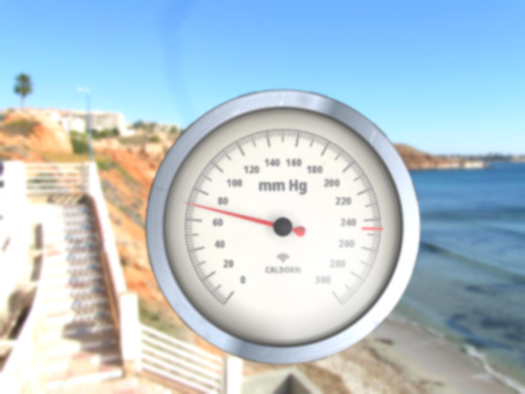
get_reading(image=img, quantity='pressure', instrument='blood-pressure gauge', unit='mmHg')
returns 70 mmHg
